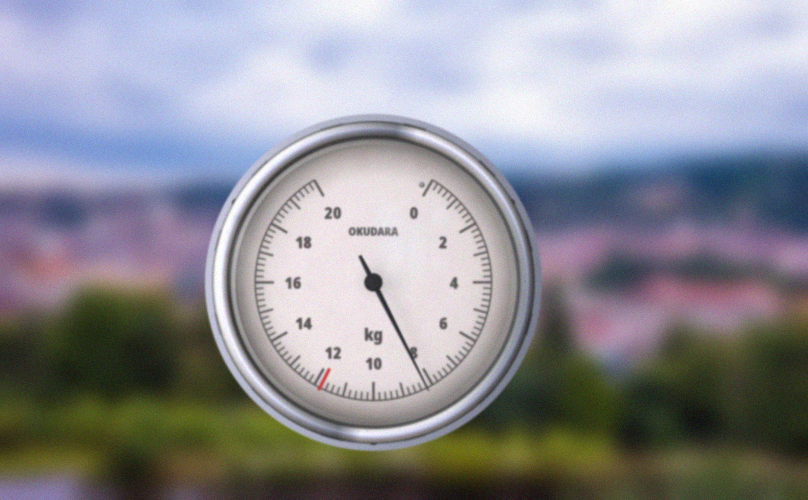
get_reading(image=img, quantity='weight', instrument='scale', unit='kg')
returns 8.2 kg
